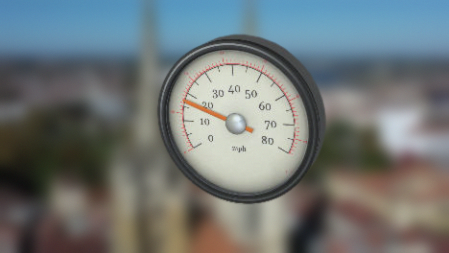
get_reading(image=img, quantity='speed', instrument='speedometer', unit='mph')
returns 17.5 mph
